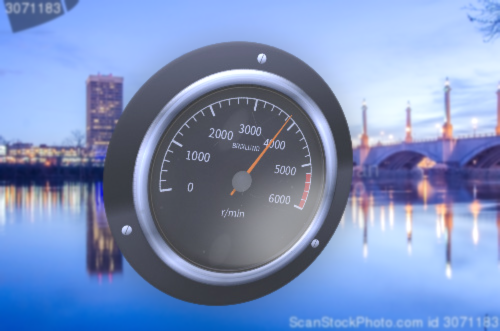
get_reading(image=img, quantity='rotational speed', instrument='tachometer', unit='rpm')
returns 3800 rpm
